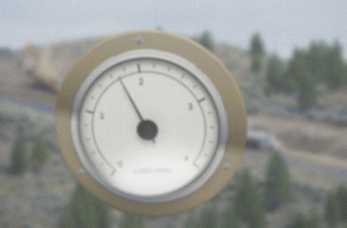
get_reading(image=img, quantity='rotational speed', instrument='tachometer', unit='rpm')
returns 1700 rpm
